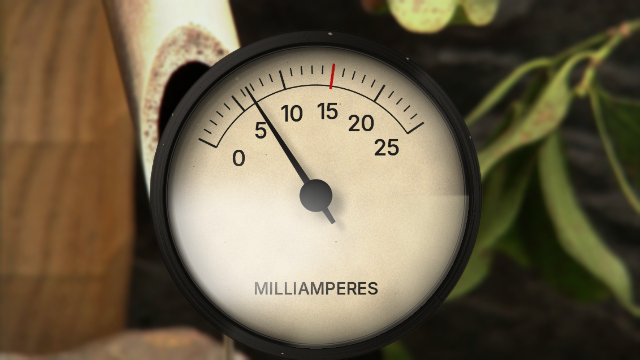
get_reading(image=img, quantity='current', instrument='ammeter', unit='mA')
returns 6.5 mA
